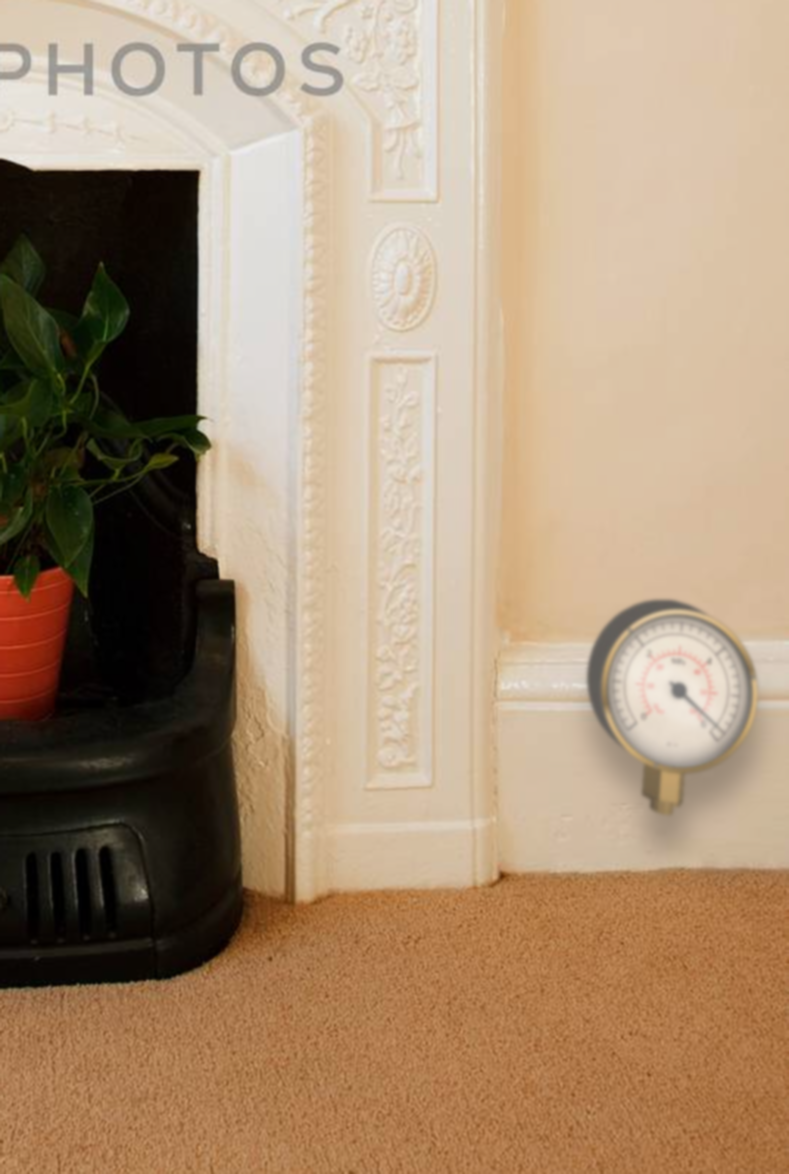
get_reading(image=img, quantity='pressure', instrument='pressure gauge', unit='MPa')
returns 5.8 MPa
